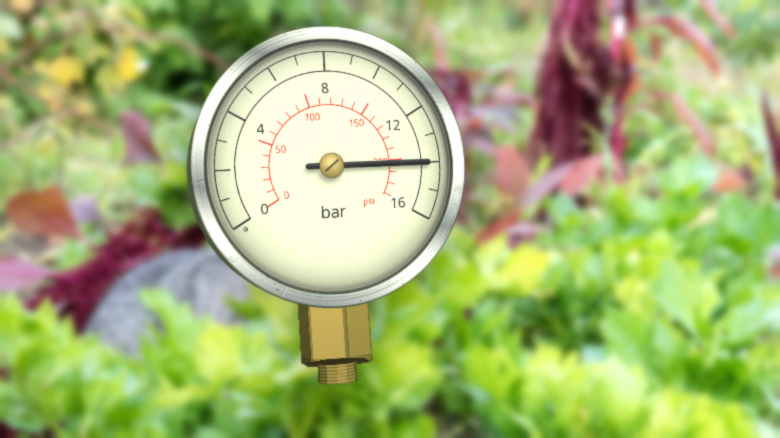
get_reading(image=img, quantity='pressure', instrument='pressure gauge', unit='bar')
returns 14 bar
